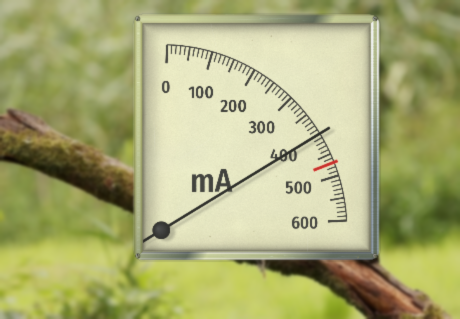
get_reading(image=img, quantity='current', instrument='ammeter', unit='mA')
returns 400 mA
